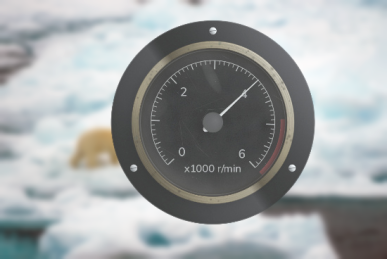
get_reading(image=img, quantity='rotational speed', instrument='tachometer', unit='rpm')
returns 4000 rpm
